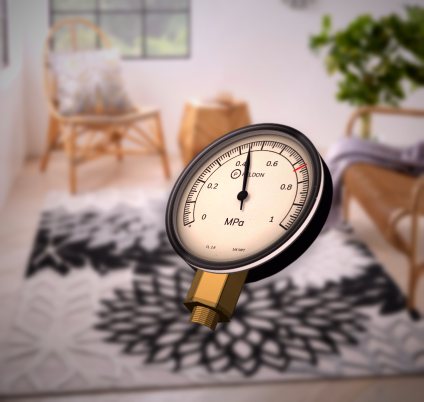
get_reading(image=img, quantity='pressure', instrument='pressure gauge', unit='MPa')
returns 0.45 MPa
